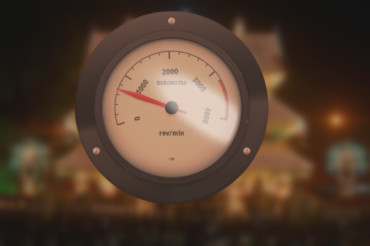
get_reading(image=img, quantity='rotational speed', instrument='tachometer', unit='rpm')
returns 700 rpm
